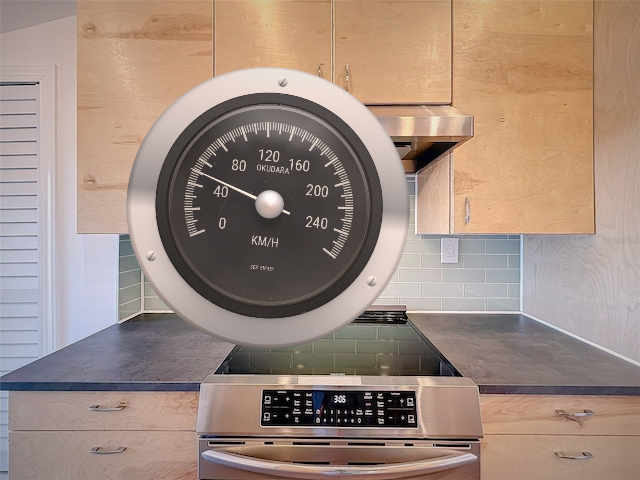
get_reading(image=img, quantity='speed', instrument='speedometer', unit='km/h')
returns 50 km/h
